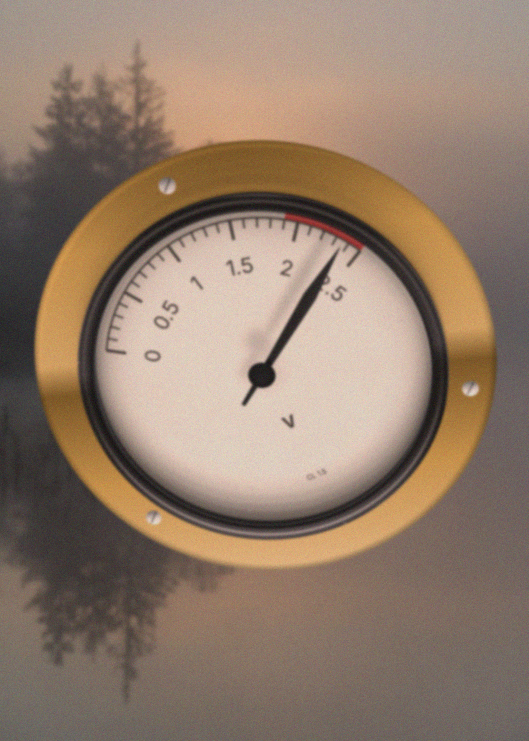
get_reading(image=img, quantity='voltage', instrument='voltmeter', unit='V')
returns 2.35 V
